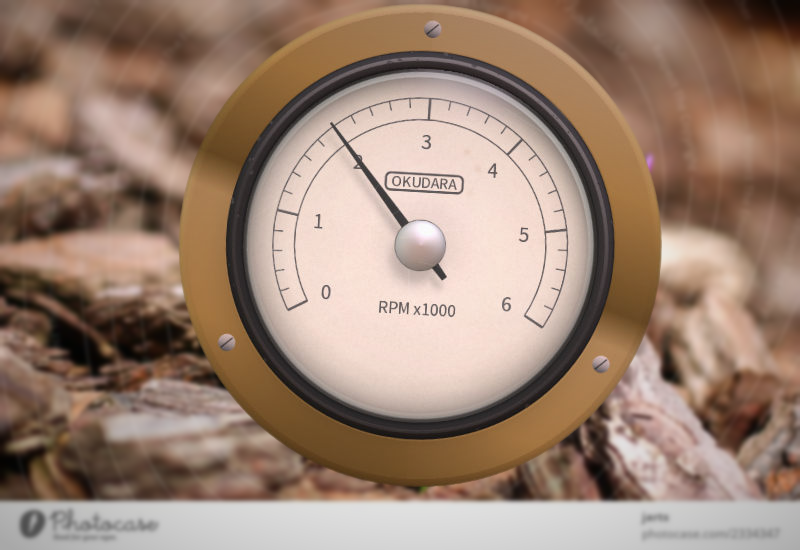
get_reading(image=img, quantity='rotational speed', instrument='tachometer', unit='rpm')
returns 2000 rpm
